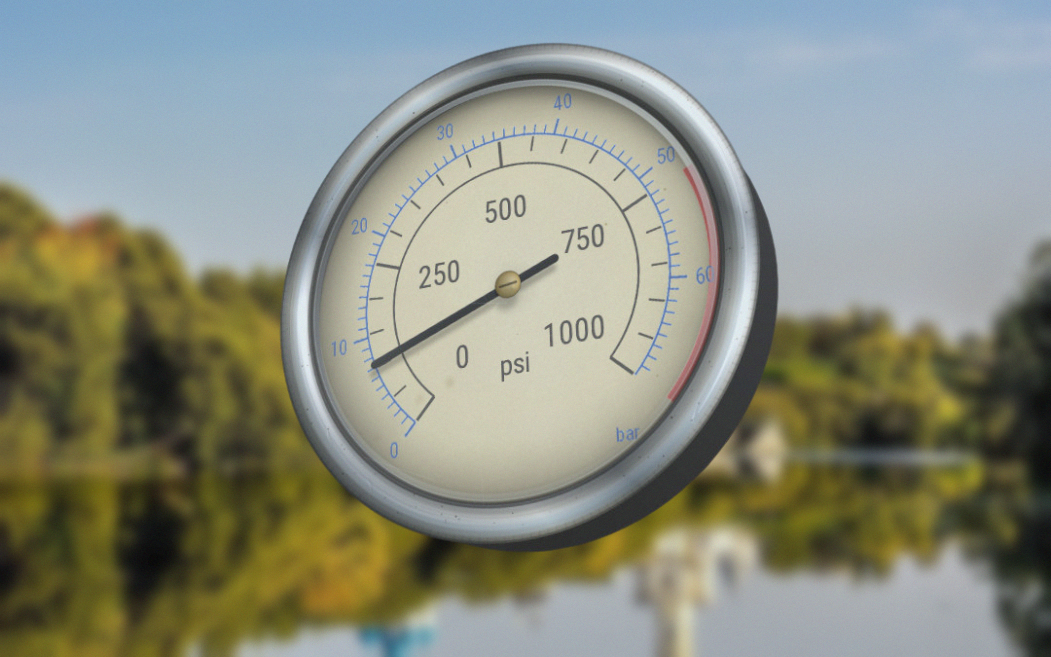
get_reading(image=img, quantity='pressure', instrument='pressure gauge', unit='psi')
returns 100 psi
